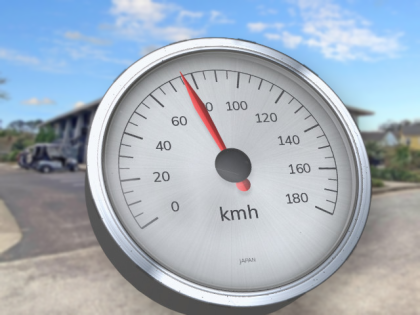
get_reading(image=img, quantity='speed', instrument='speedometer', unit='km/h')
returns 75 km/h
